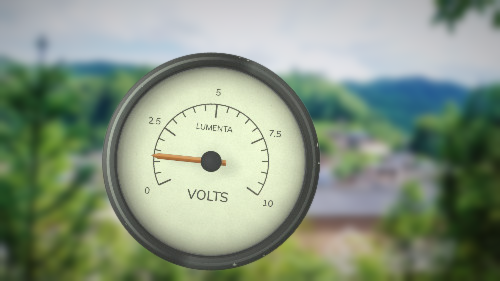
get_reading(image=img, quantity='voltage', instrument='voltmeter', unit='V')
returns 1.25 V
